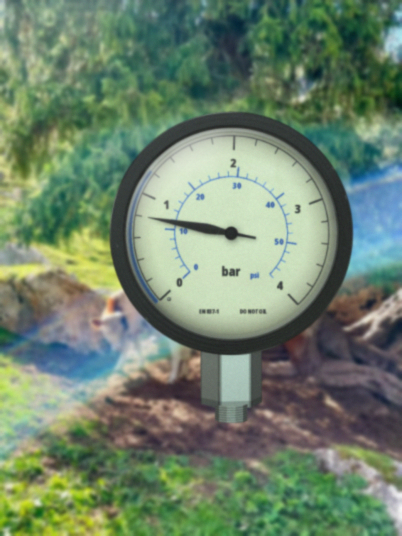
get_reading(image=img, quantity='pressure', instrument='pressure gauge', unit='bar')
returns 0.8 bar
